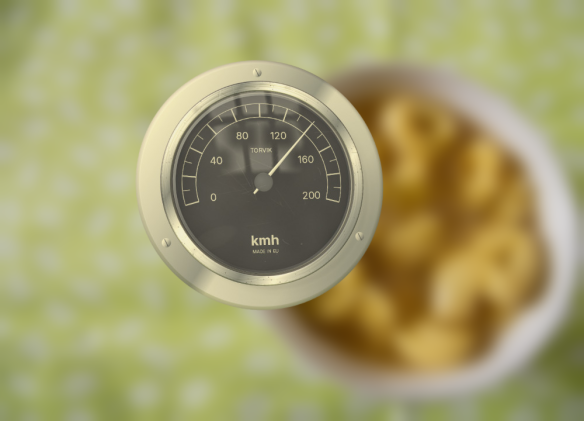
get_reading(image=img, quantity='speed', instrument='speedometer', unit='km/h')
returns 140 km/h
